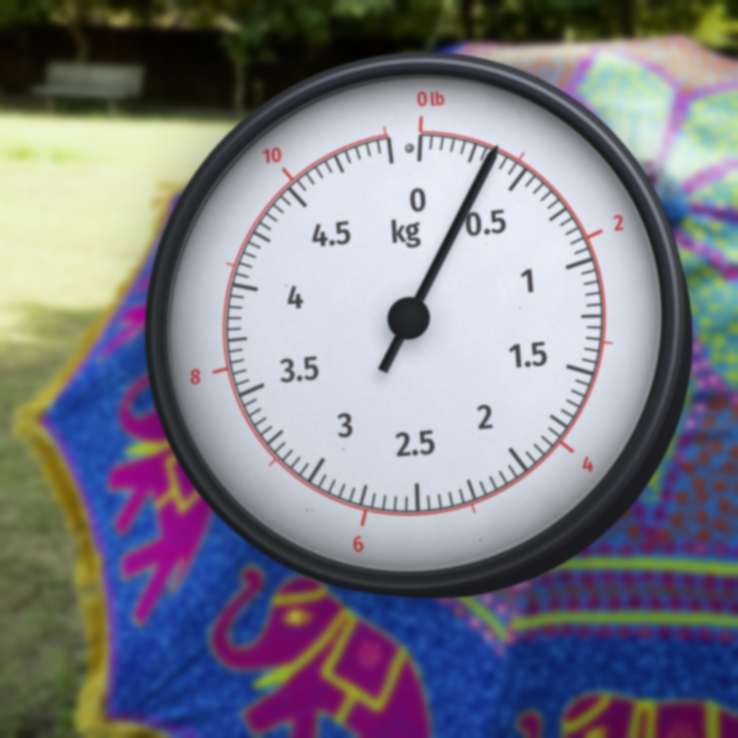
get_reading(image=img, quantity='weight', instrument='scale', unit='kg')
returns 0.35 kg
